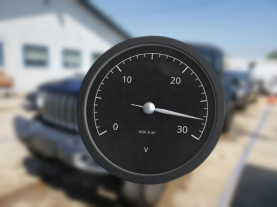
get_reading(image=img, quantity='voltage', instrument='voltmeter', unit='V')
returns 27.5 V
